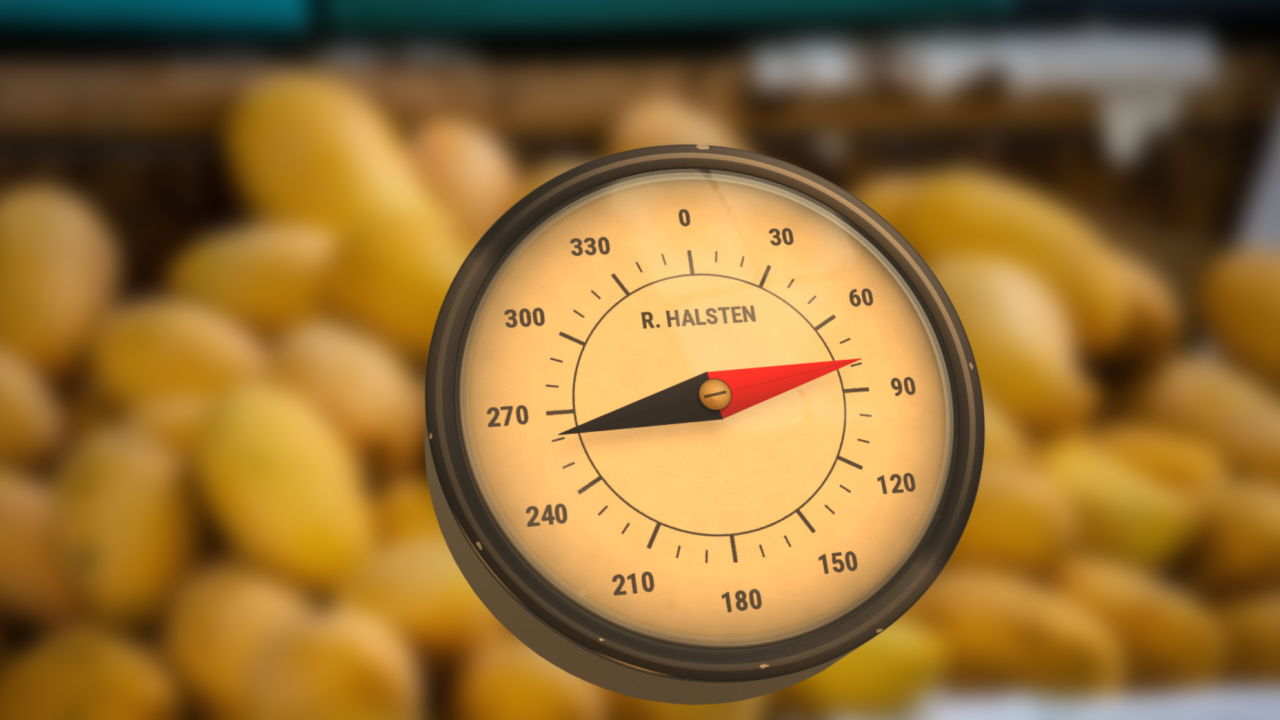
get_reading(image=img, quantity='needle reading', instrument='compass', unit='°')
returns 80 °
